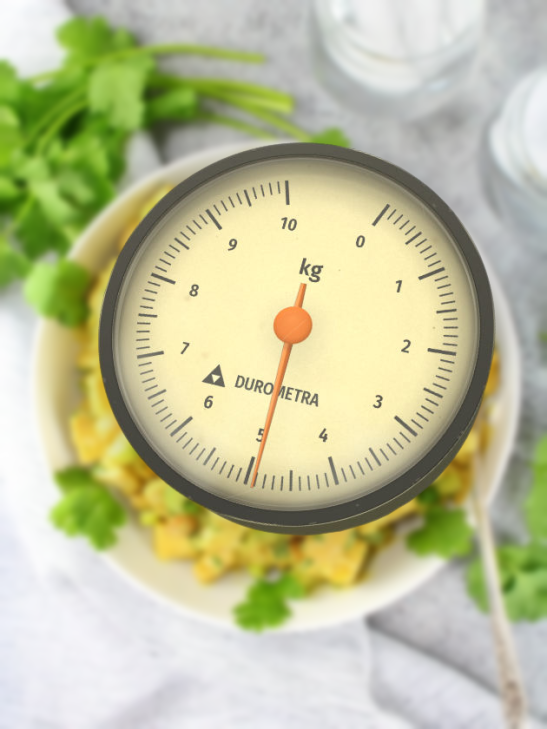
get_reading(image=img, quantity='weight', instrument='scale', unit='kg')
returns 4.9 kg
